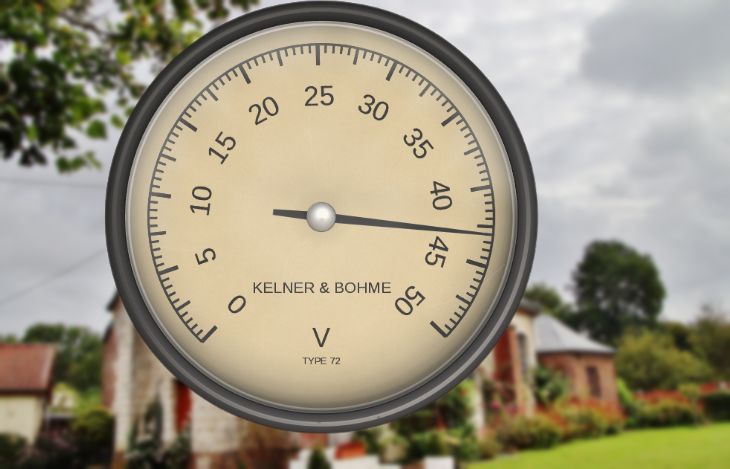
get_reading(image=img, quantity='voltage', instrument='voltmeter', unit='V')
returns 43 V
